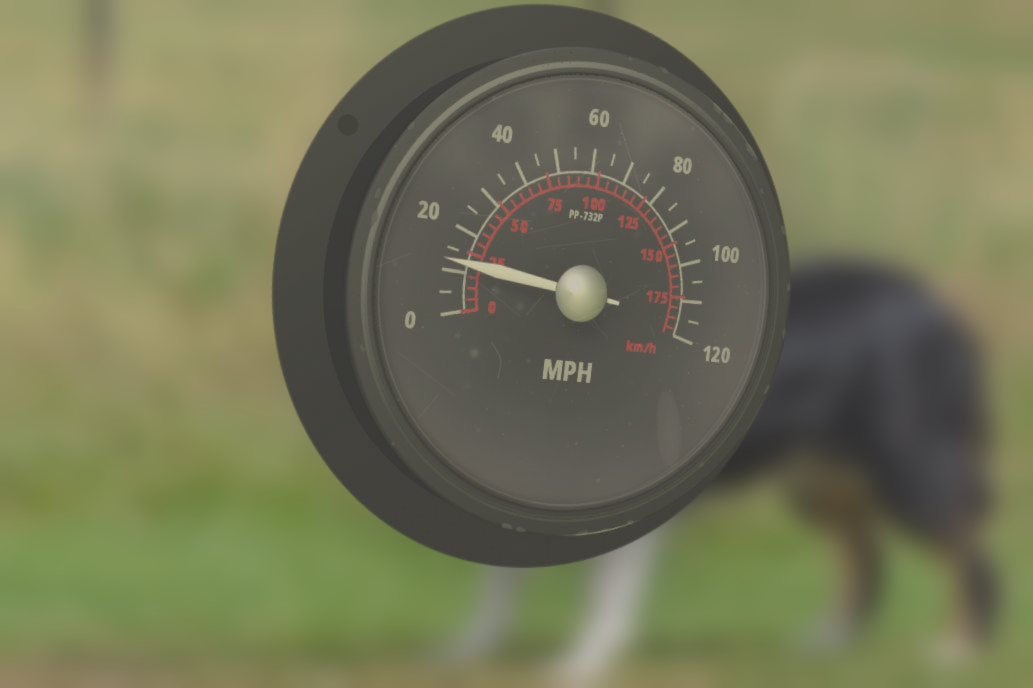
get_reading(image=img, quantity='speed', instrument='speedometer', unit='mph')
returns 12.5 mph
